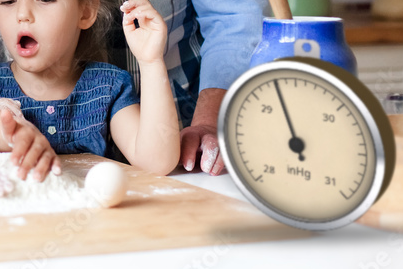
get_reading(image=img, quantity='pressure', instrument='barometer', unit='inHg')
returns 29.3 inHg
